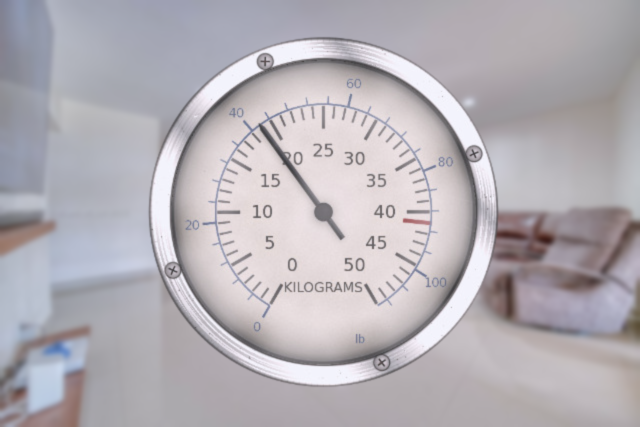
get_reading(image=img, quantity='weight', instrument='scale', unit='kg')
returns 19 kg
